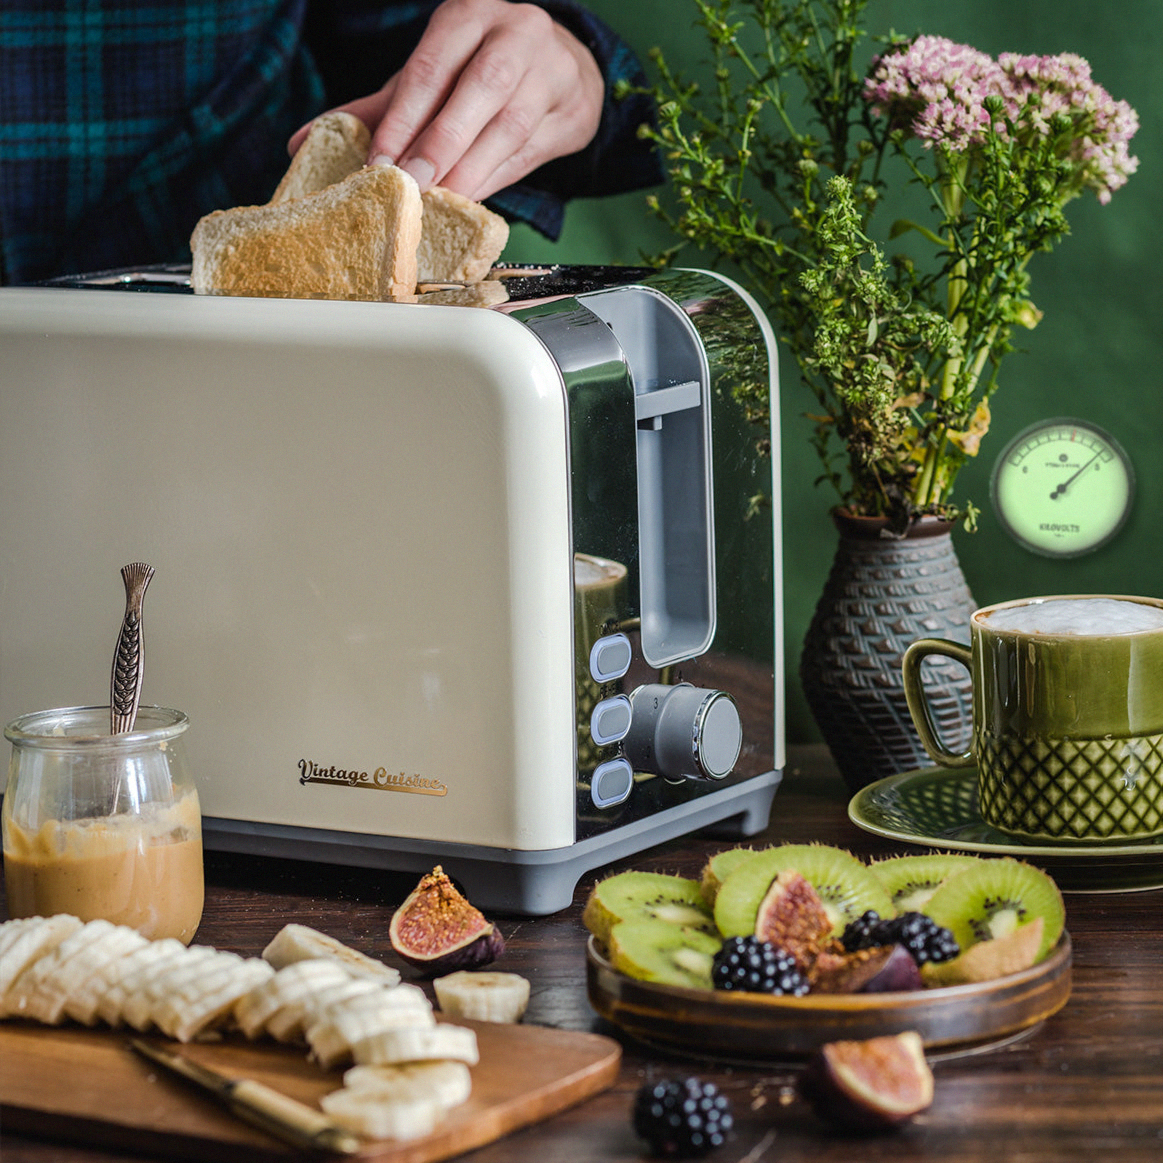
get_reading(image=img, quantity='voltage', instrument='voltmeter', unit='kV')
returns 4.5 kV
